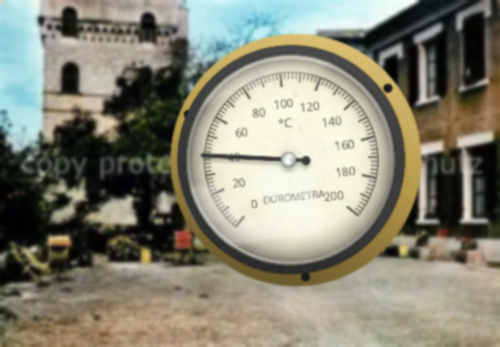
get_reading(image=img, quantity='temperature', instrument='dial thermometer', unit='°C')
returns 40 °C
